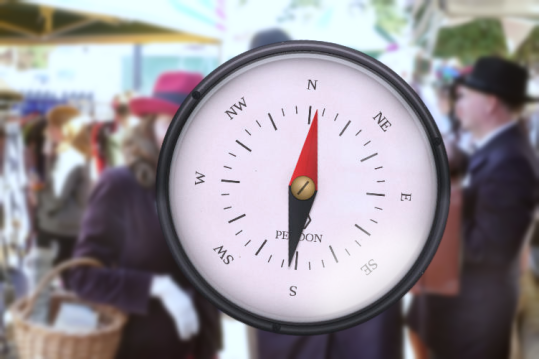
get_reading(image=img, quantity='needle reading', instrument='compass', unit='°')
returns 5 °
